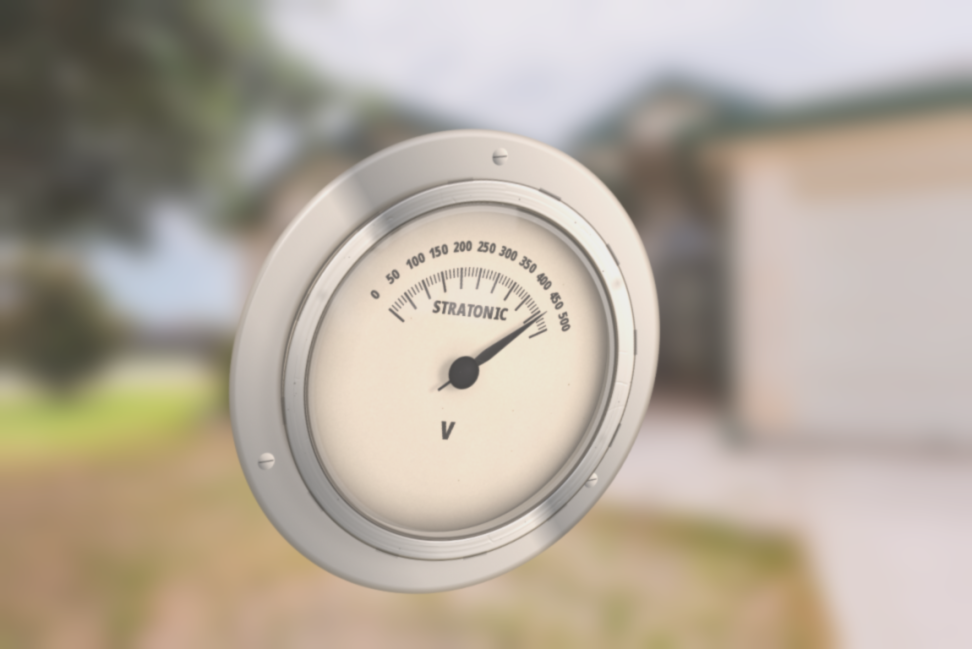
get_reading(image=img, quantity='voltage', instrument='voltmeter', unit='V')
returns 450 V
